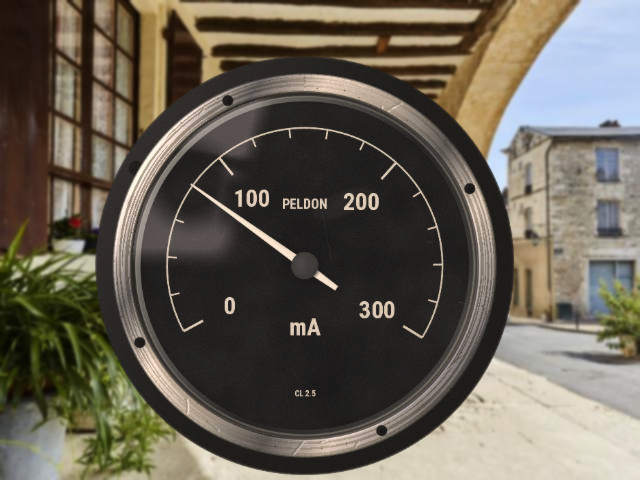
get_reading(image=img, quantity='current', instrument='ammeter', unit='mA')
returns 80 mA
